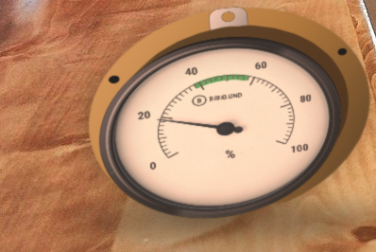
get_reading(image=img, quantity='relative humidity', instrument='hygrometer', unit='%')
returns 20 %
